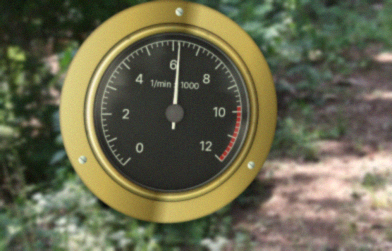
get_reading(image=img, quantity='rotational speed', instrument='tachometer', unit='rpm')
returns 6200 rpm
